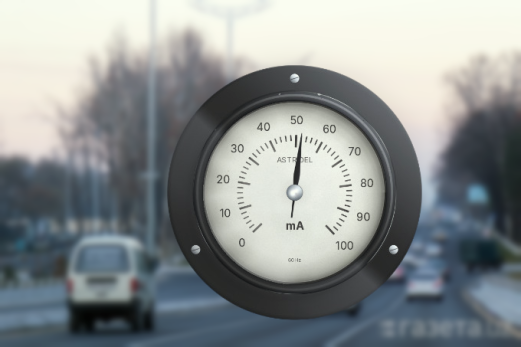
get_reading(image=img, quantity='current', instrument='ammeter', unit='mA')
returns 52 mA
